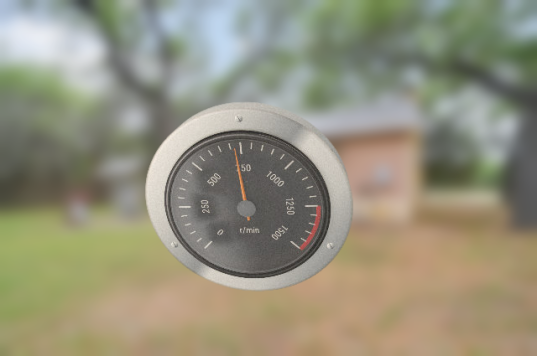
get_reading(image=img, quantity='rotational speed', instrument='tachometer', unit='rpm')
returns 725 rpm
